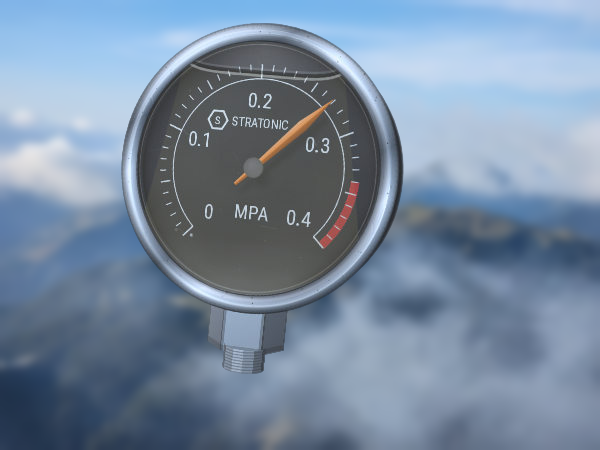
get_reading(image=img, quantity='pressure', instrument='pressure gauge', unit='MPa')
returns 0.27 MPa
